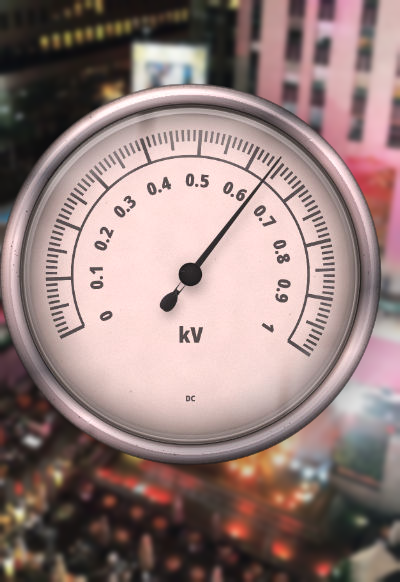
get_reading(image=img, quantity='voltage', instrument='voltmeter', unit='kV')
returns 0.64 kV
